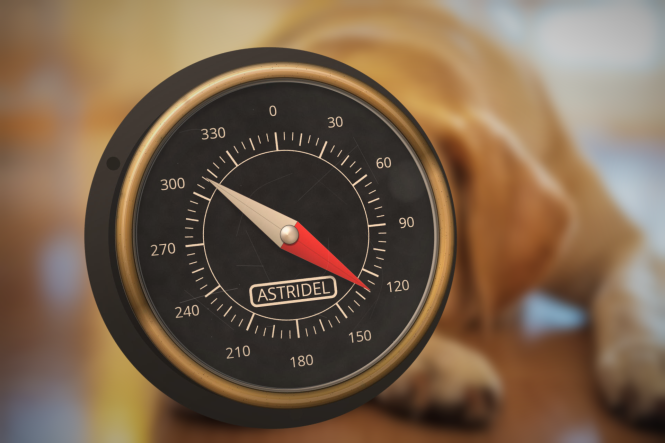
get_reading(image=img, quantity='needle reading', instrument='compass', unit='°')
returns 130 °
